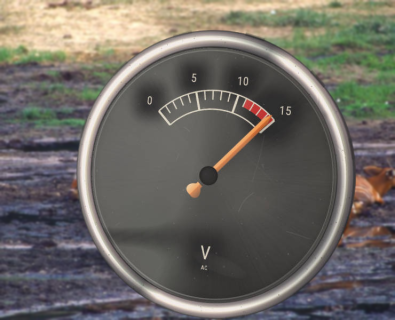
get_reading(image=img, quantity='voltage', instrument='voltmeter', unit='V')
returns 14.5 V
